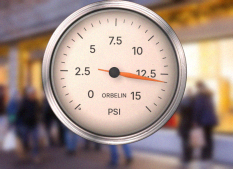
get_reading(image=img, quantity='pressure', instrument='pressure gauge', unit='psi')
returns 13 psi
